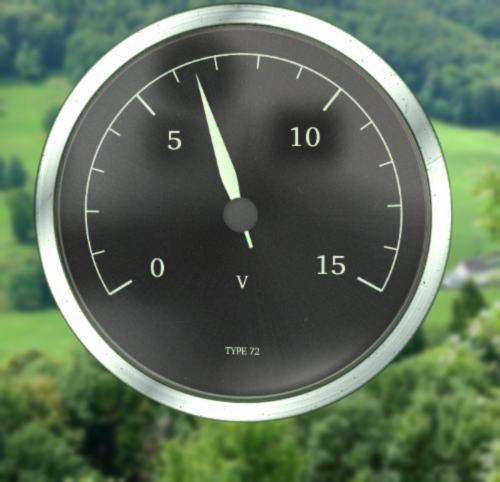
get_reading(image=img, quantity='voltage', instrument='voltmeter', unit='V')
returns 6.5 V
